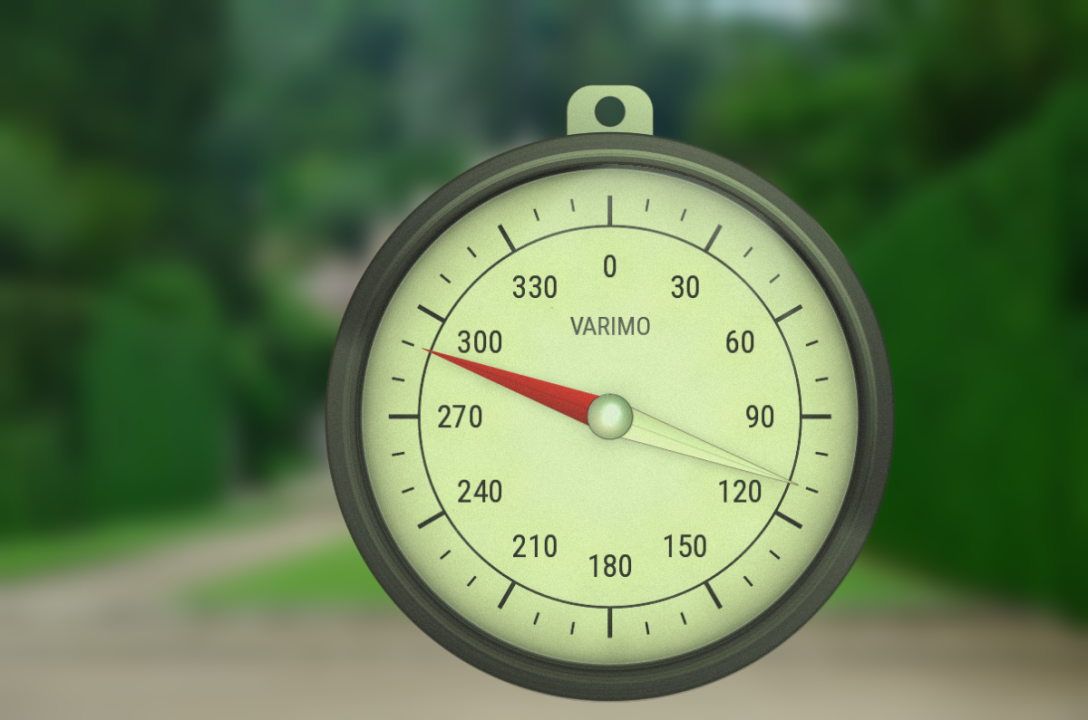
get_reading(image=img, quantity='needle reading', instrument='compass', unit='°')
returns 290 °
